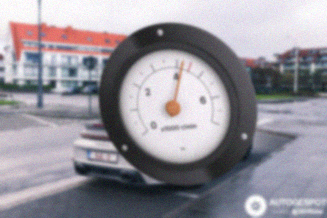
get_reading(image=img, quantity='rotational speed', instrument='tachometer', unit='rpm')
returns 4250 rpm
